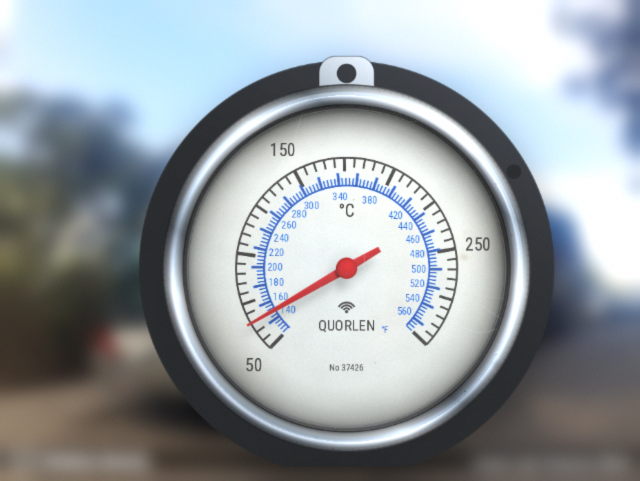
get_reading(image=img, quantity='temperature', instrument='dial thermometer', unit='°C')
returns 65 °C
